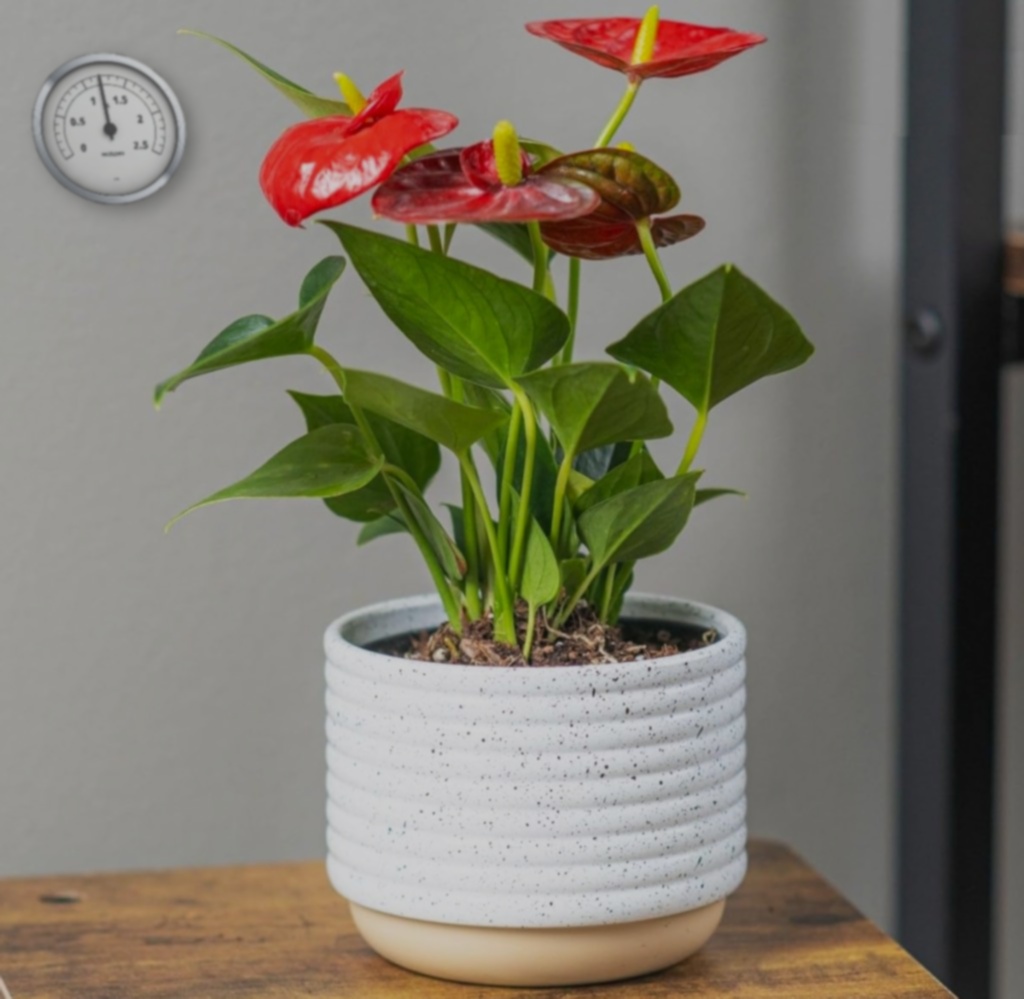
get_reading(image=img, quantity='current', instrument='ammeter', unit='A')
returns 1.2 A
